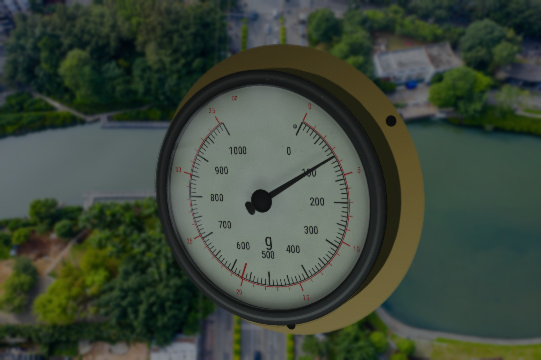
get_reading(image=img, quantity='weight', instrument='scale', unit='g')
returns 100 g
